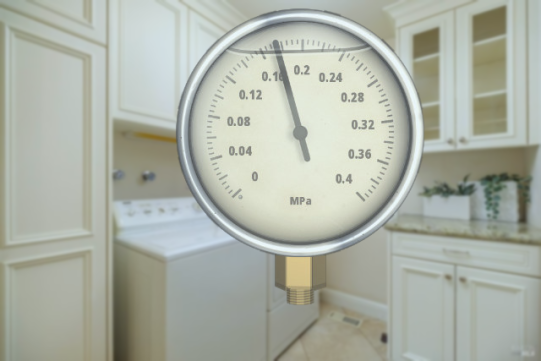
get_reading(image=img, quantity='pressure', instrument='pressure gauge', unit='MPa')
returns 0.175 MPa
